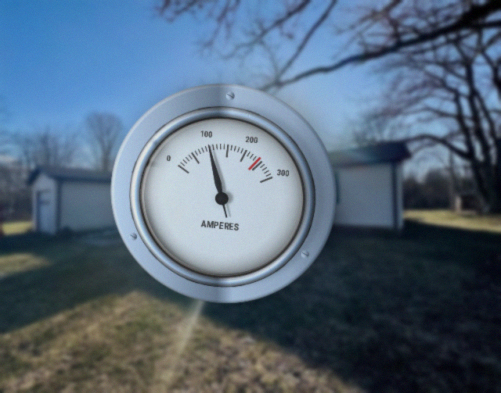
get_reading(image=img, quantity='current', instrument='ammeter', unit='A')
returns 100 A
